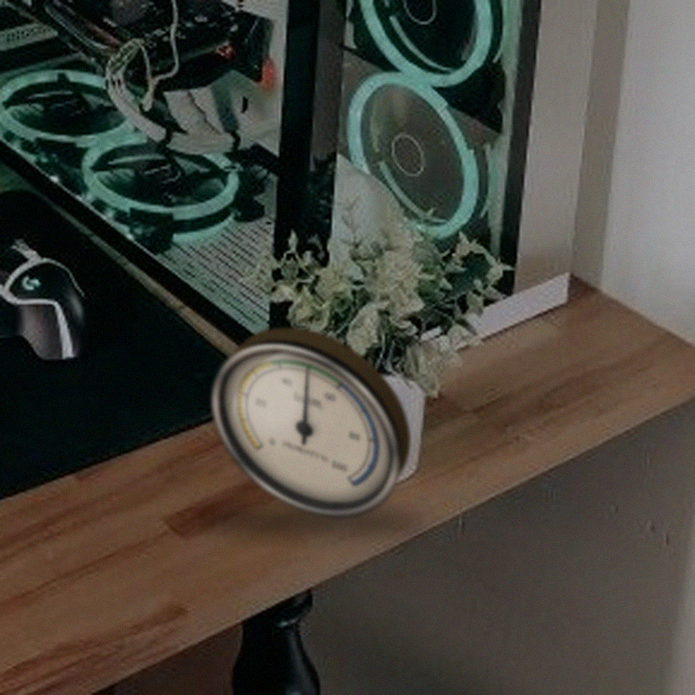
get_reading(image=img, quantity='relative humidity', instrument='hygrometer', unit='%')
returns 50 %
